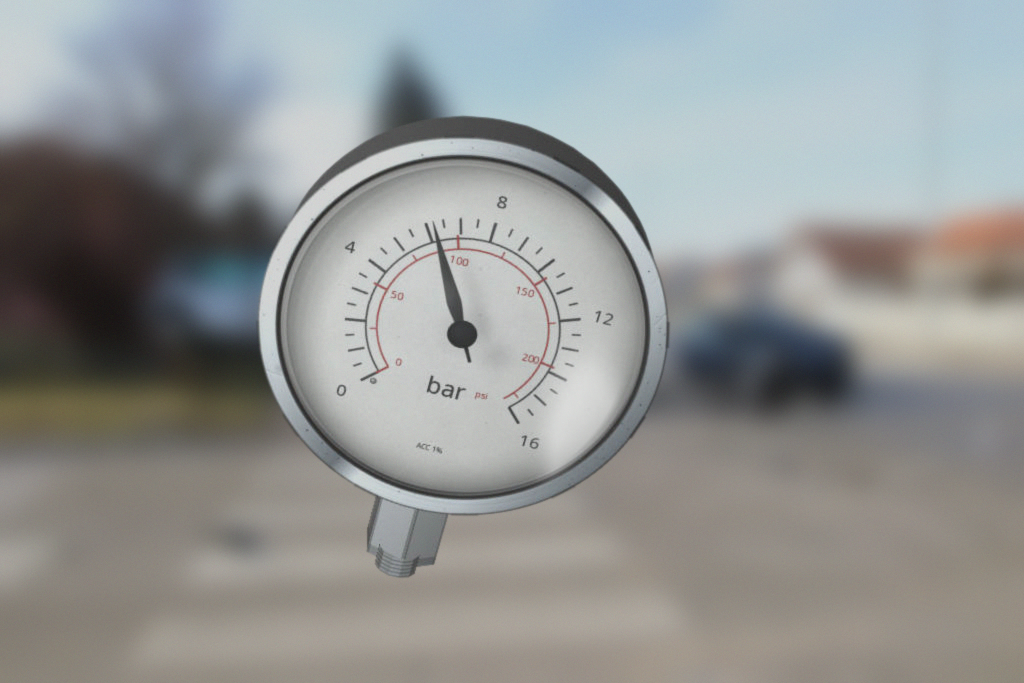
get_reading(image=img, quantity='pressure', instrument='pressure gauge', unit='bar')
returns 6.25 bar
